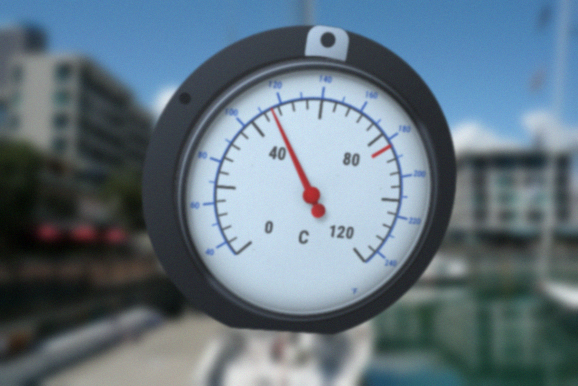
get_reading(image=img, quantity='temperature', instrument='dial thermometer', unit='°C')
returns 46 °C
